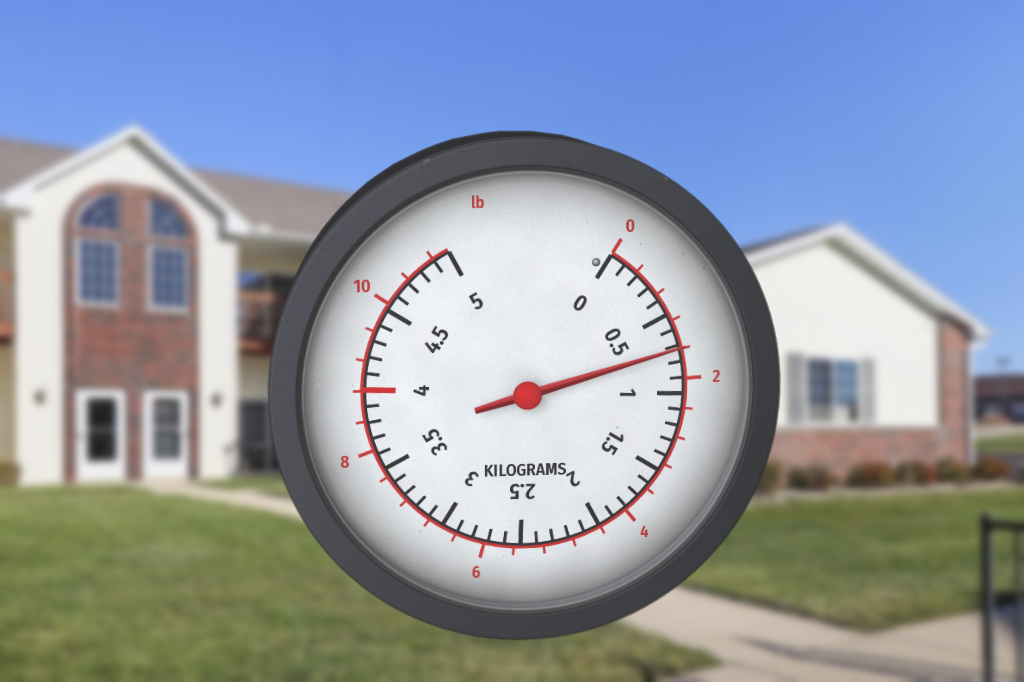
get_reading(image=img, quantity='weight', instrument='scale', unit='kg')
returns 0.7 kg
